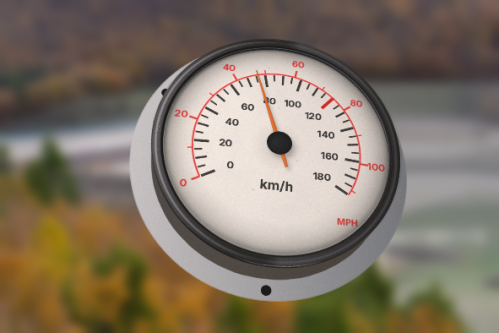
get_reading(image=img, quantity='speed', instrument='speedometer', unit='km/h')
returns 75 km/h
